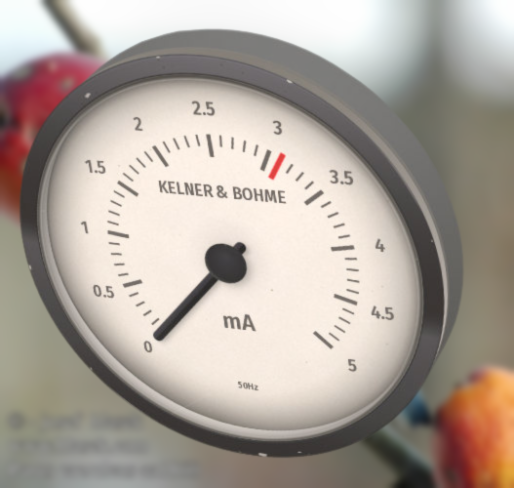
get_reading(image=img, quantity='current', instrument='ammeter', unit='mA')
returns 0 mA
